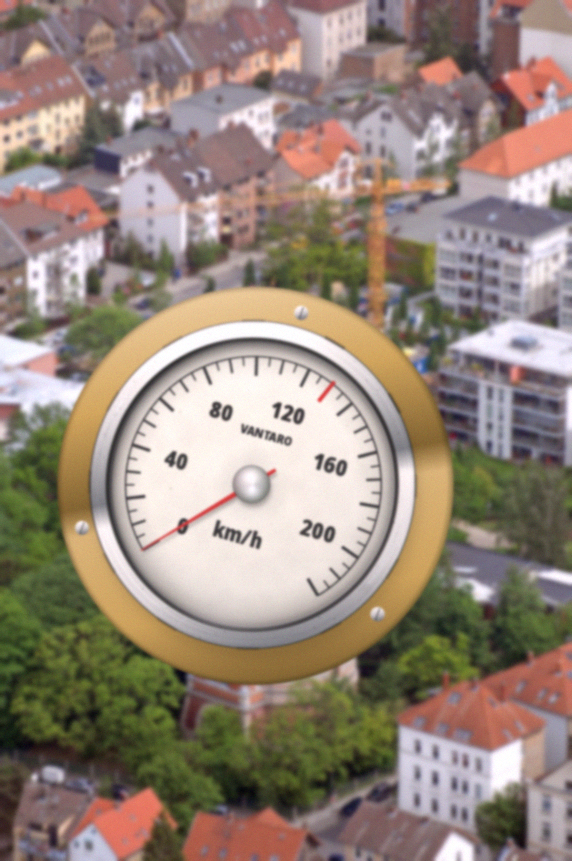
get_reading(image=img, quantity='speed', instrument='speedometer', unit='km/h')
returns 0 km/h
